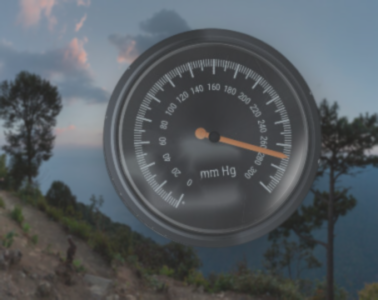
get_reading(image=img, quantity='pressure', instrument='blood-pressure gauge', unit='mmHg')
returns 270 mmHg
